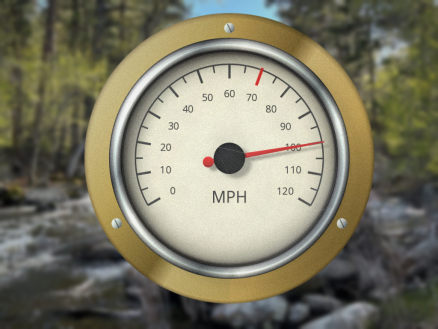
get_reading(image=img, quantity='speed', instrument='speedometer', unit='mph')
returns 100 mph
